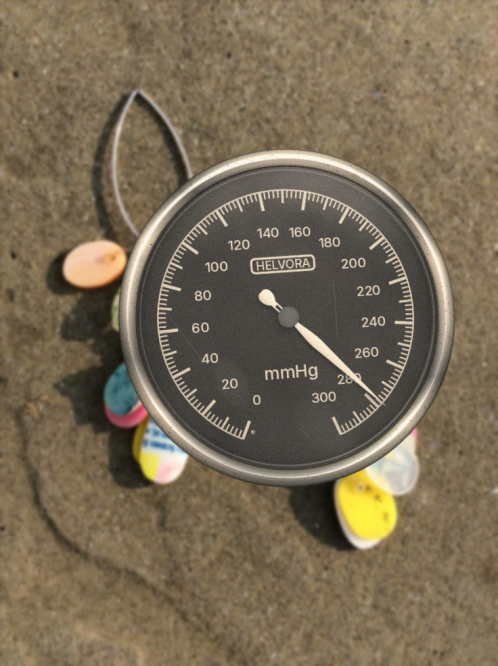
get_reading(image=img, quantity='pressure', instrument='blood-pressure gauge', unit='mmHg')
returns 278 mmHg
